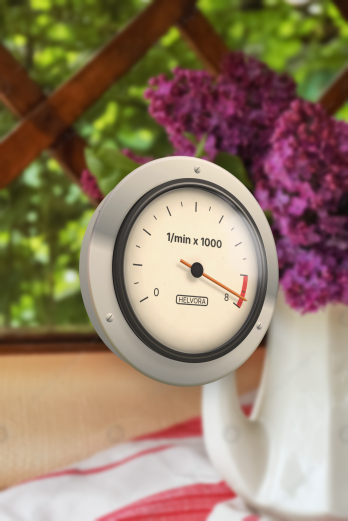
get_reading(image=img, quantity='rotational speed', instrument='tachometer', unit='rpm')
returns 7750 rpm
